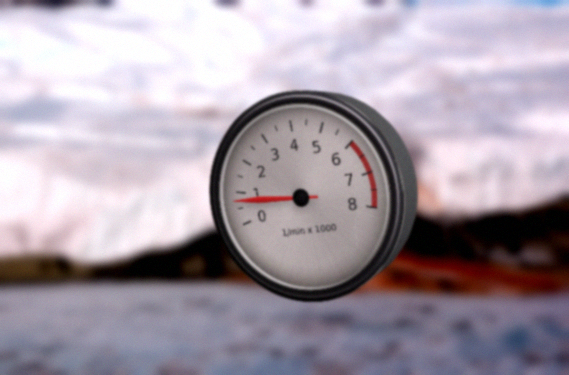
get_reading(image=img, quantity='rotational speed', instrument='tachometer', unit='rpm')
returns 750 rpm
